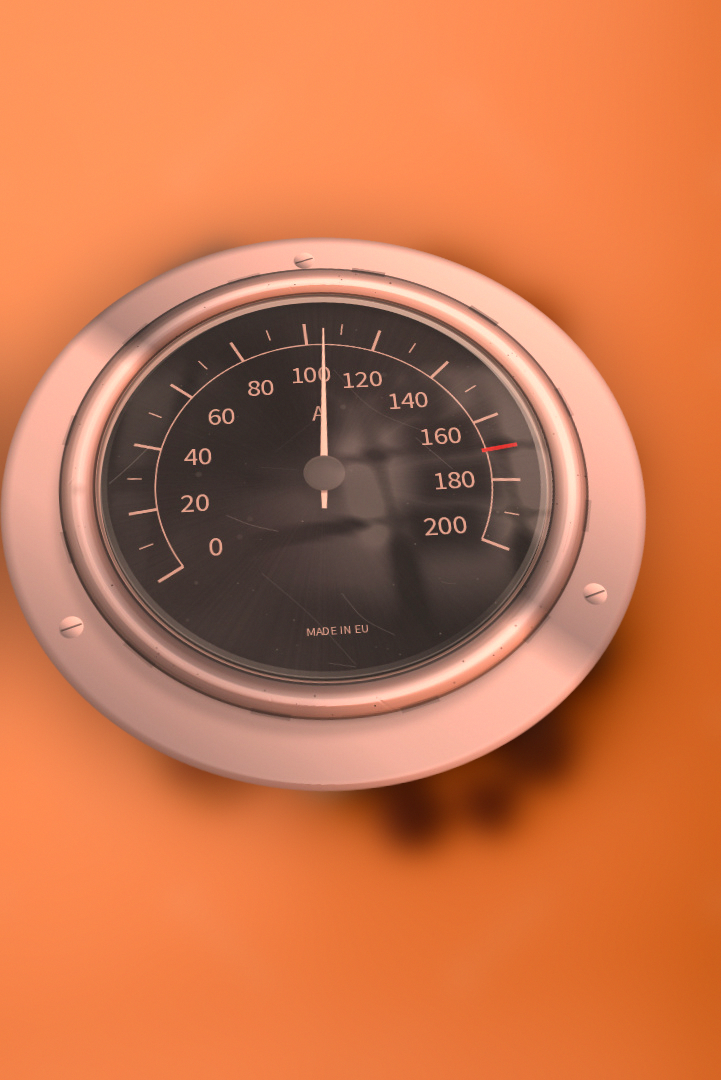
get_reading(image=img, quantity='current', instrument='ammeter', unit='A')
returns 105 A
